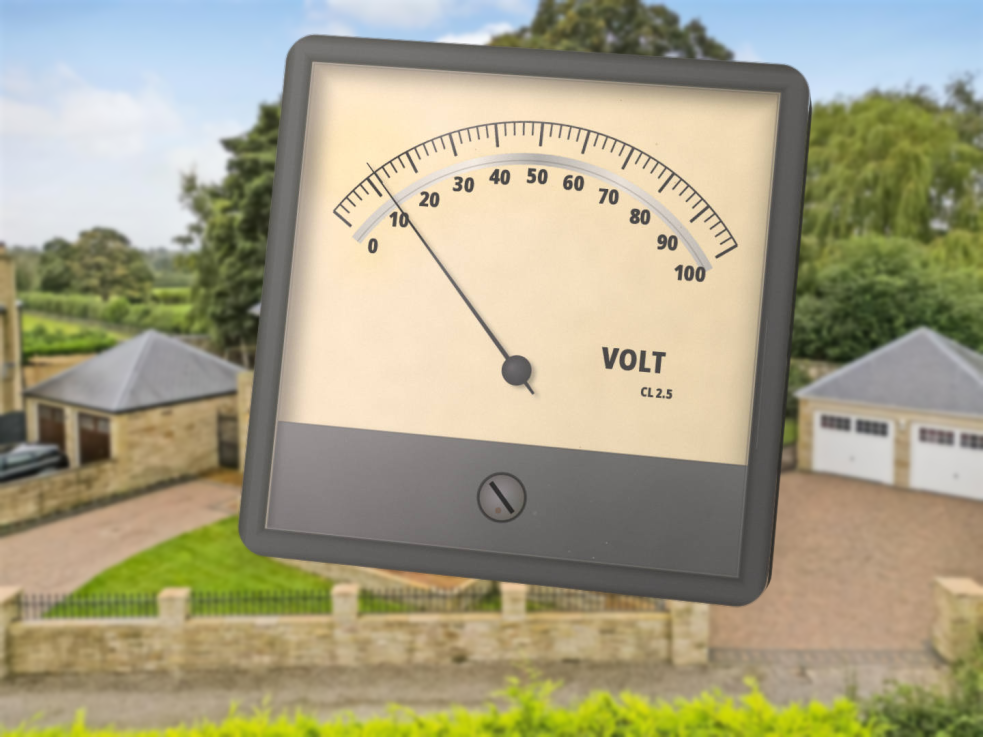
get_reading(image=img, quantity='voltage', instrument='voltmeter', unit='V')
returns 12 V
